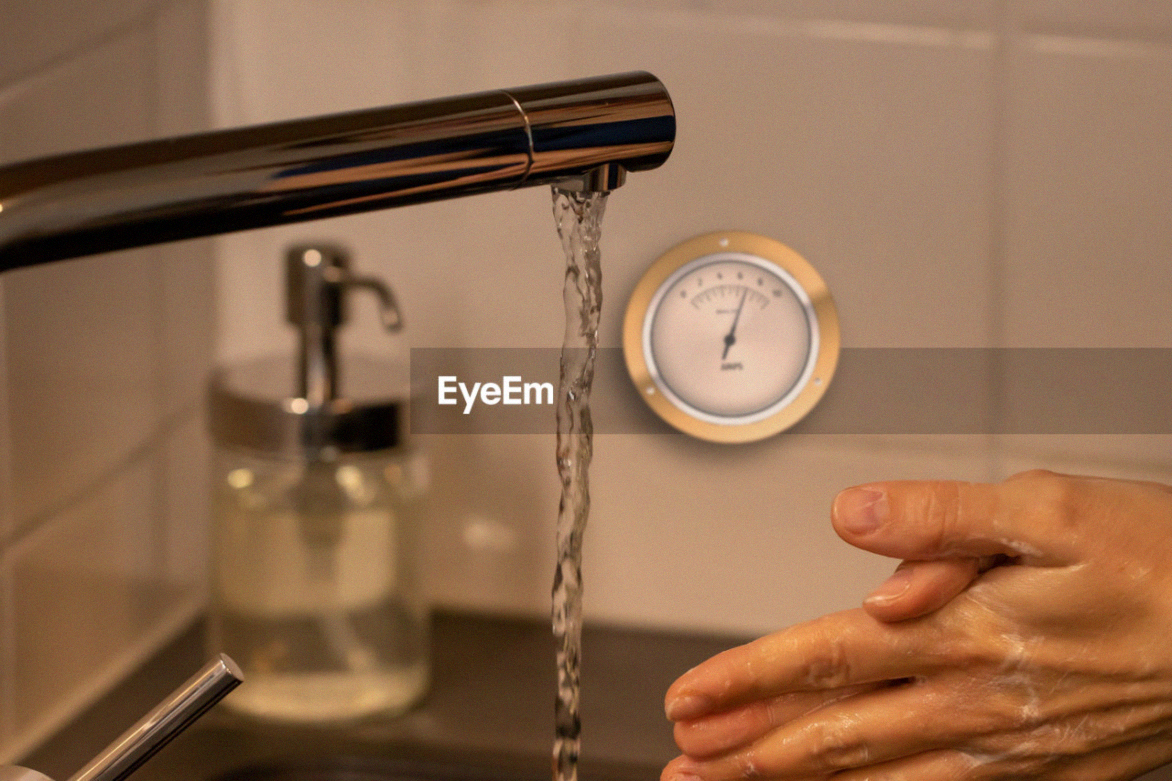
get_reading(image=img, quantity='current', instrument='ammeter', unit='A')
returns 7 A
